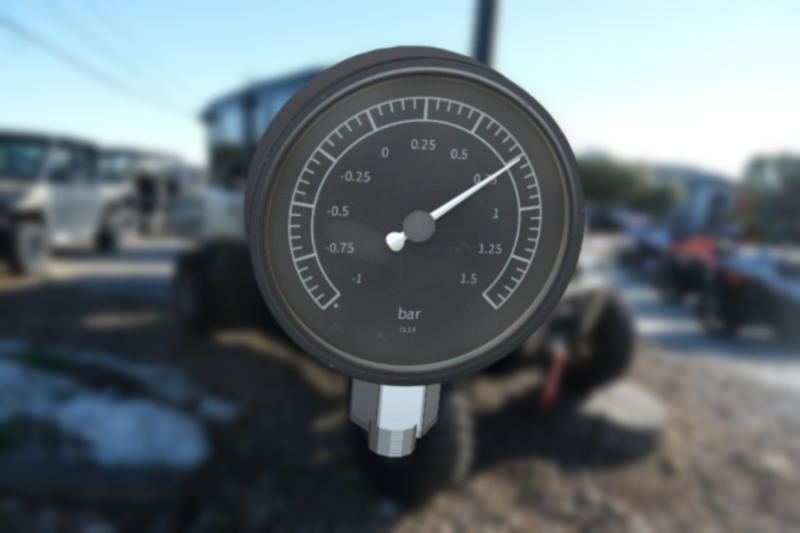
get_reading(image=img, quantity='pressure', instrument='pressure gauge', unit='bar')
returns 0.75 bar
